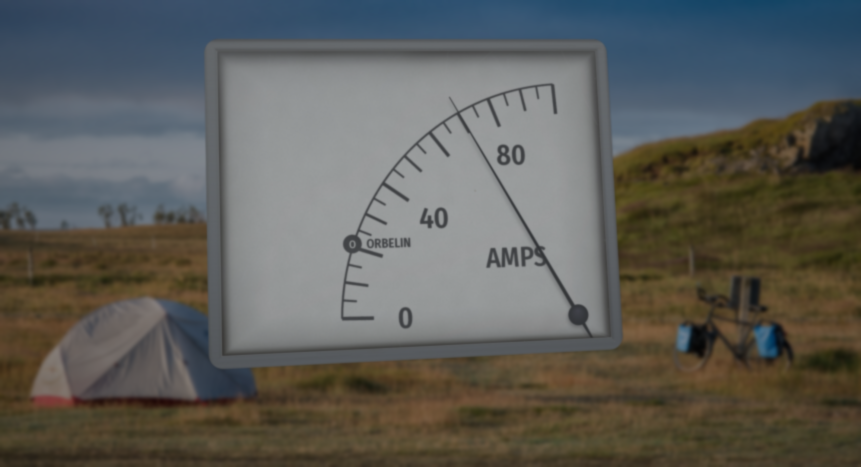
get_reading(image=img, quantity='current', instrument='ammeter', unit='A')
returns 70 A
